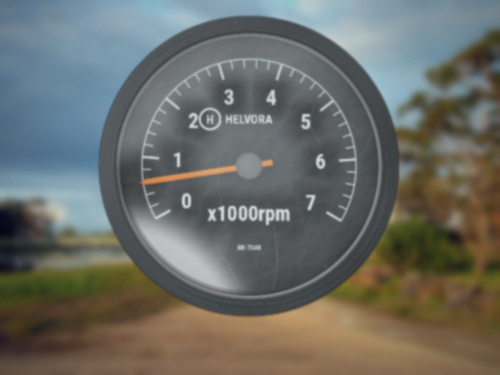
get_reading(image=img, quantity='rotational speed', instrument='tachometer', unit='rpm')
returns 600 rpm
